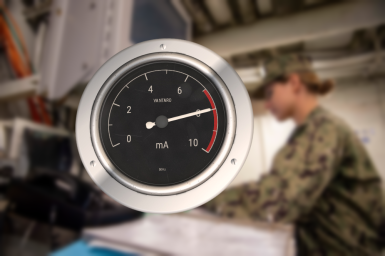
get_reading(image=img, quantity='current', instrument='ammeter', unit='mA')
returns 8 mA
